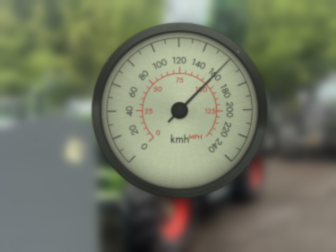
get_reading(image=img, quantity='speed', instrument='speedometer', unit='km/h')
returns 160 km/h
